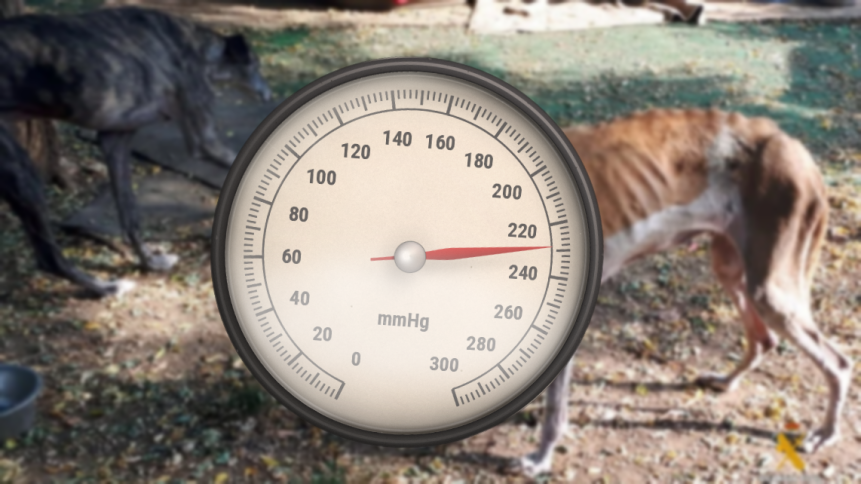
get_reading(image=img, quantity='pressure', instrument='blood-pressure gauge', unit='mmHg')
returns 228 mmHg
